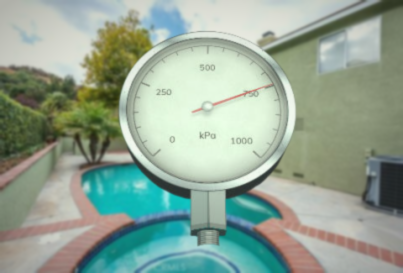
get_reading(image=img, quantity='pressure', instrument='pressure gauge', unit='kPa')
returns 750 kPa
